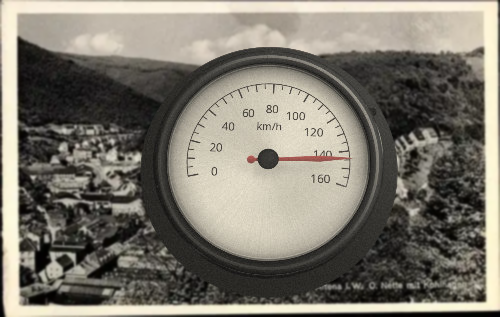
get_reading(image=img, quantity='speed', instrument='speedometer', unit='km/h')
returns 145 km/h
